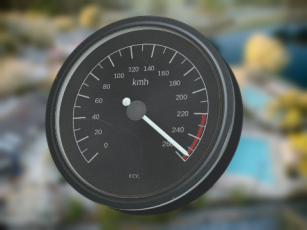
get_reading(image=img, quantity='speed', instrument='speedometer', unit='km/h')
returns 255 km/h
